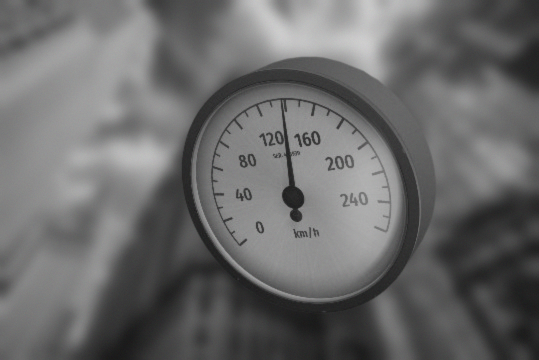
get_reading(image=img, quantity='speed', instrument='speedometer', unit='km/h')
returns 140 km/h
